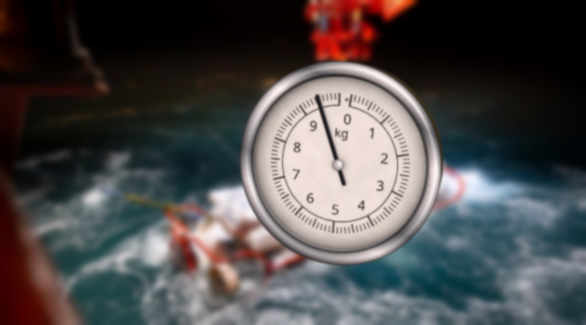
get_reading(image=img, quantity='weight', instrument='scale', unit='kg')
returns 9.5 kg
